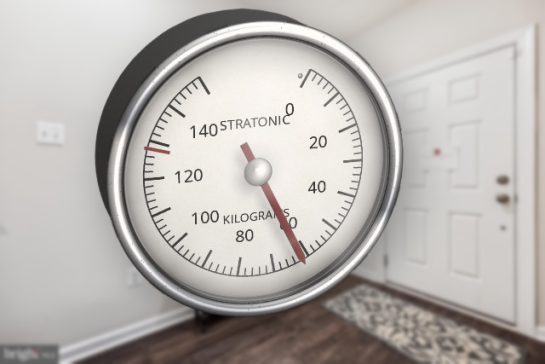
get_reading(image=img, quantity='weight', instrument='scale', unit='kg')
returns 62 kg
